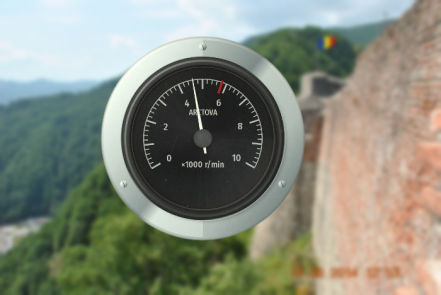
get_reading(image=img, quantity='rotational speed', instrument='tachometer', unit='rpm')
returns 4600 rpm
